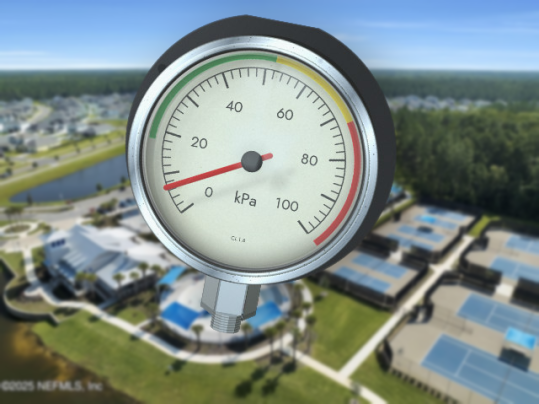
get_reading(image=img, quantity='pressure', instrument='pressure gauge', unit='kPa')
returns 7 kPa
